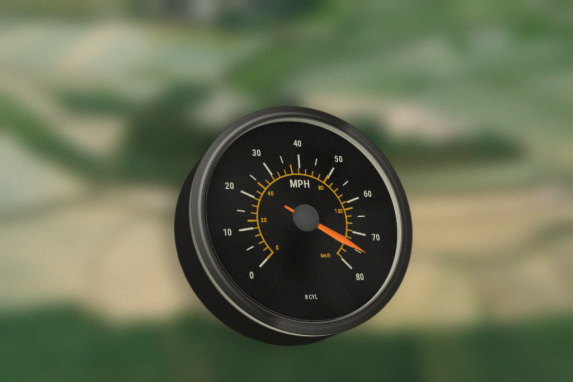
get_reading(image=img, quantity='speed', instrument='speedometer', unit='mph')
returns 75 mph
